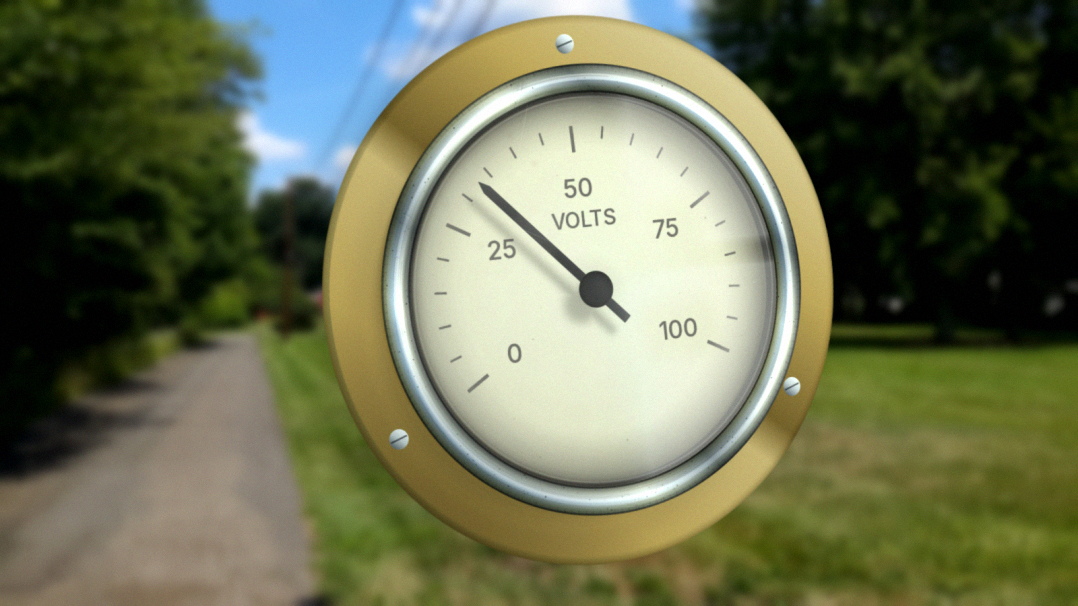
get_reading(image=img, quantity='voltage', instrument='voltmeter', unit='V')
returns 32.5 V
